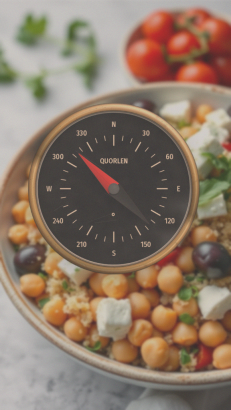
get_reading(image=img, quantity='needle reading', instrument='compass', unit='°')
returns 315 °
